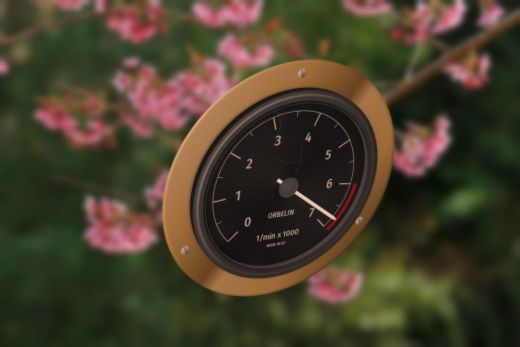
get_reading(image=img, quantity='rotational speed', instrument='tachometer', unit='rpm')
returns 6750 rpm
